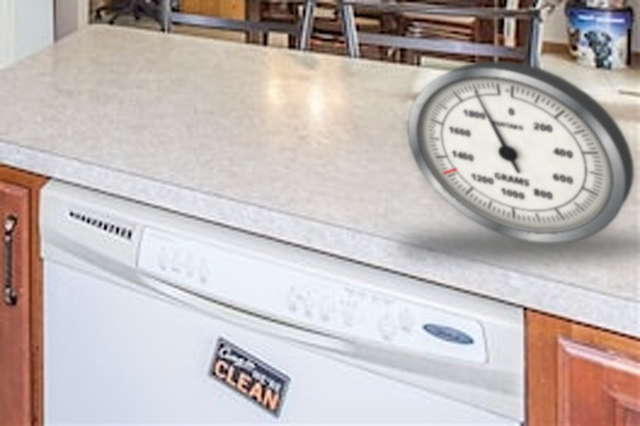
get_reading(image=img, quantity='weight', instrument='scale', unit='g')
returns 1900 g
